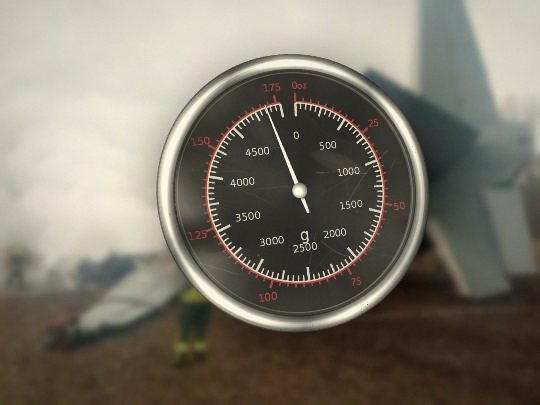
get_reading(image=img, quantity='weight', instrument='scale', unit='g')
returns 4850 g
